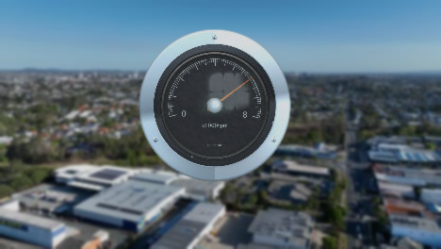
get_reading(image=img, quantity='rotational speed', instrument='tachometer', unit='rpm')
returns 6000 rpm
